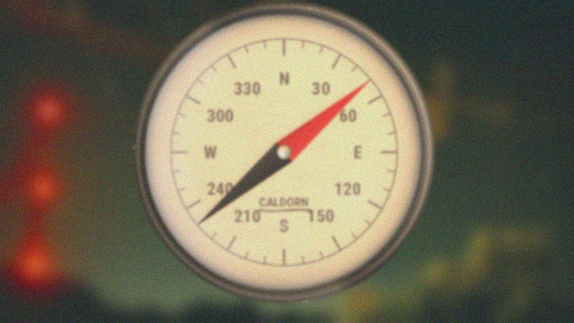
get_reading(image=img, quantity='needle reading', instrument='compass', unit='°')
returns 50 °
